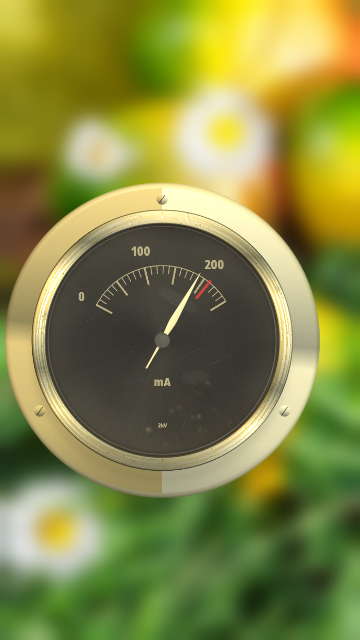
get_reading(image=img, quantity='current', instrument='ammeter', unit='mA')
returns 190 mA
